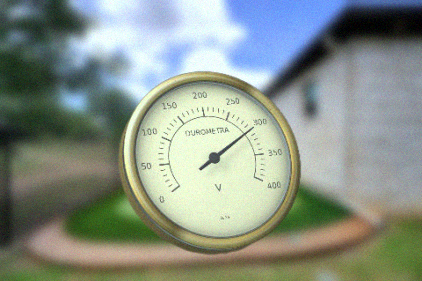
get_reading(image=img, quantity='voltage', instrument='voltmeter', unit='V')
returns 300 V
